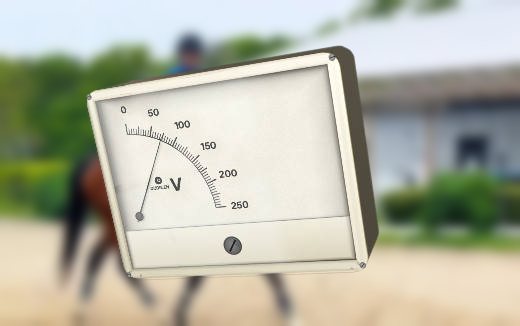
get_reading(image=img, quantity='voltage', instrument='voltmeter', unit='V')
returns 75 V
